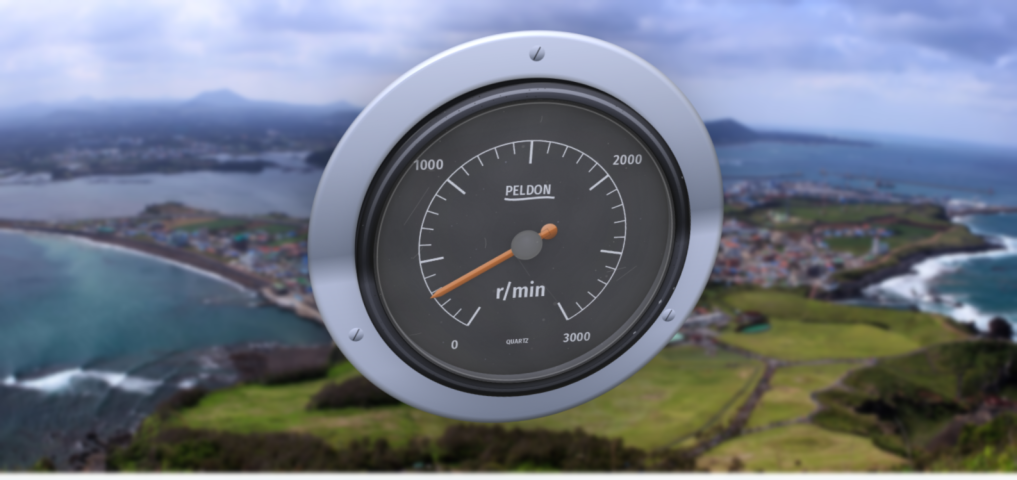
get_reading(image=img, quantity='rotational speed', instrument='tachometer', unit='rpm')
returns 300 rpm
